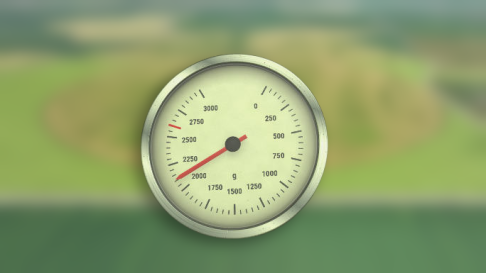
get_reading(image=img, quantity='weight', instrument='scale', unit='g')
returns 2100 g
